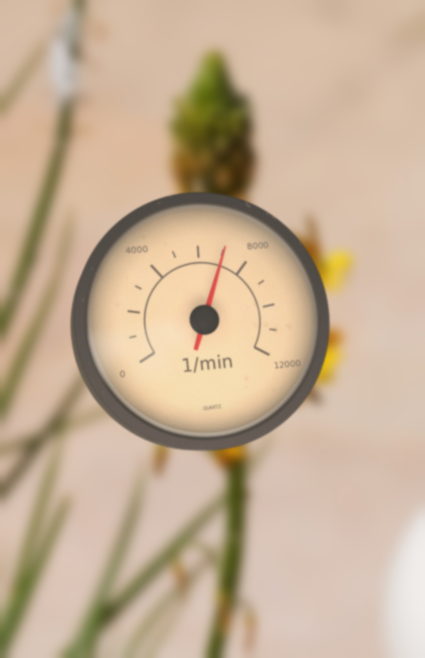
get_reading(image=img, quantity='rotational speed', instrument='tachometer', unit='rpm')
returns 7000 rpm
